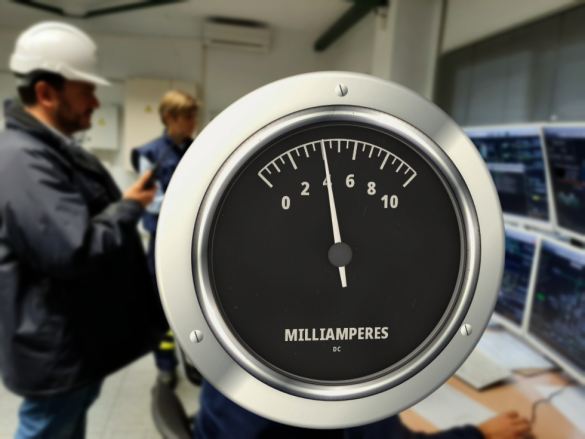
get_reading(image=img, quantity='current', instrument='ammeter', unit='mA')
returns 4 mA
